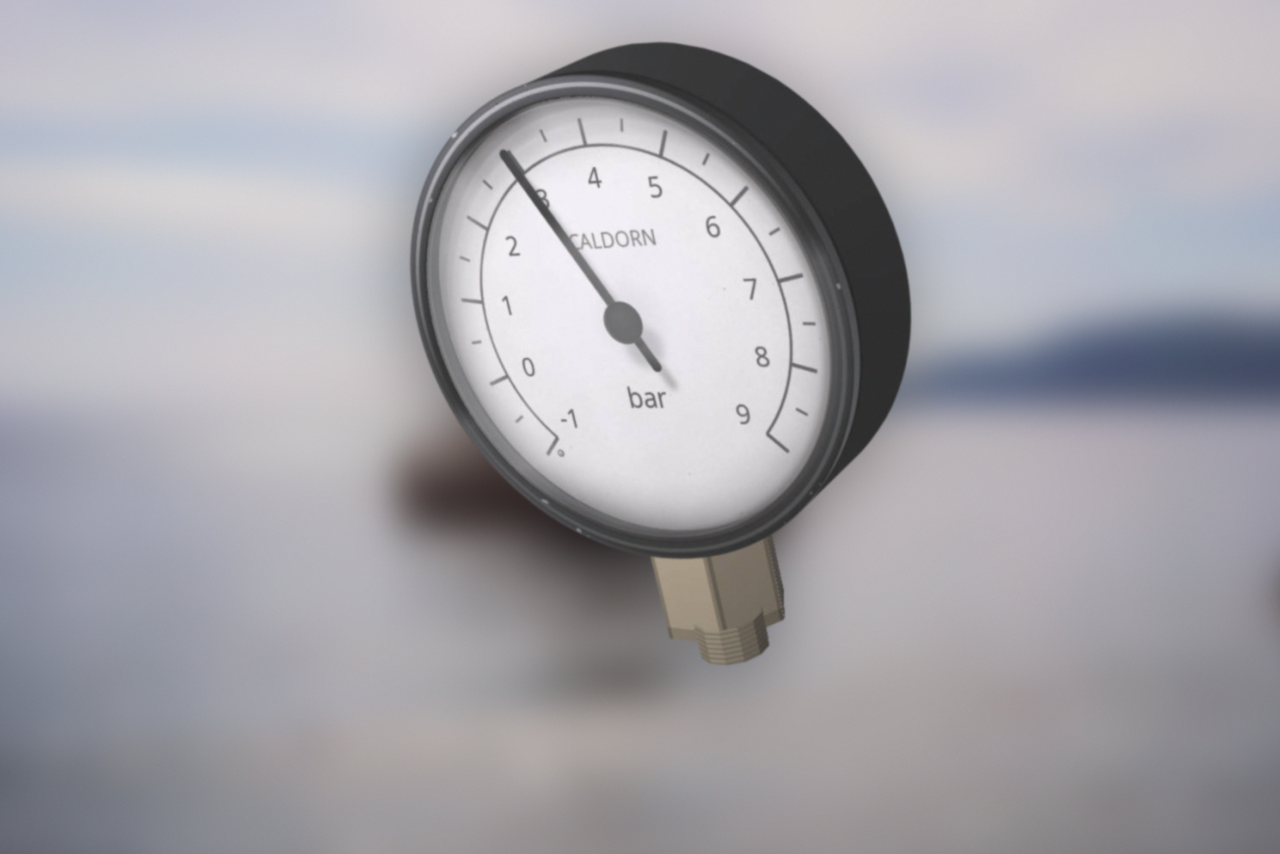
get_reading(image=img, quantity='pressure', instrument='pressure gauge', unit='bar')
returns 3 bar
